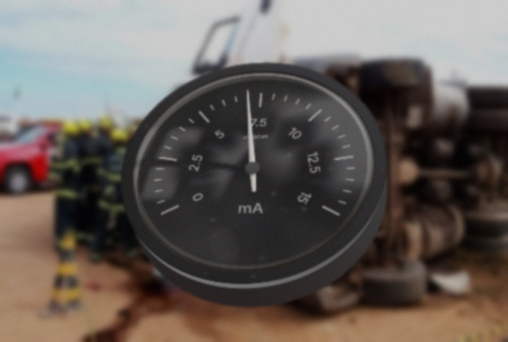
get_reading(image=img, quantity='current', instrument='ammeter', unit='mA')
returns 7 mA
